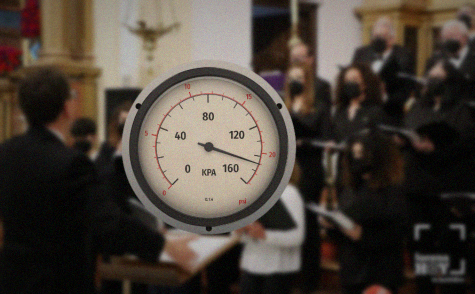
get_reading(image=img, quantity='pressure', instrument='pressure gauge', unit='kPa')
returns 145 kPa
